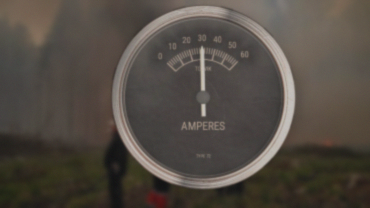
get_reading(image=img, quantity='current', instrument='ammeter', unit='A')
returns 30 A
